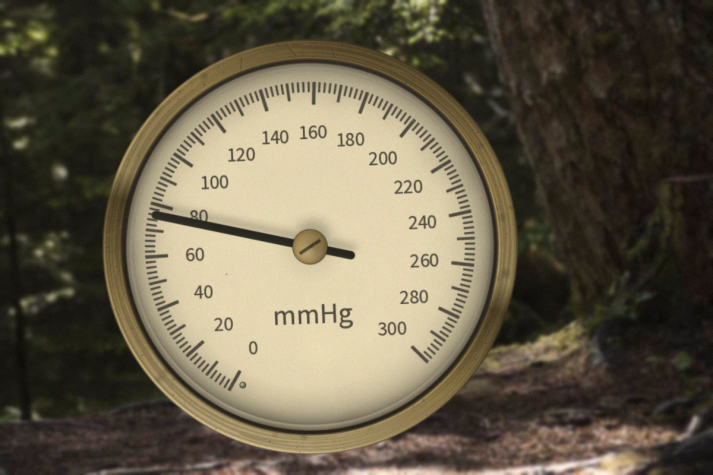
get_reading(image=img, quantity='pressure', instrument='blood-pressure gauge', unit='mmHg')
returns 76 mmHg
